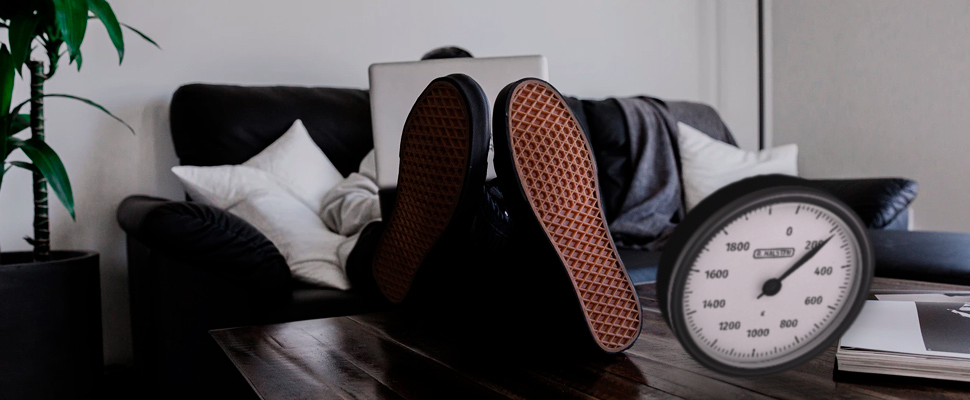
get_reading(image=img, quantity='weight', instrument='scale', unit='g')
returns 200 g
